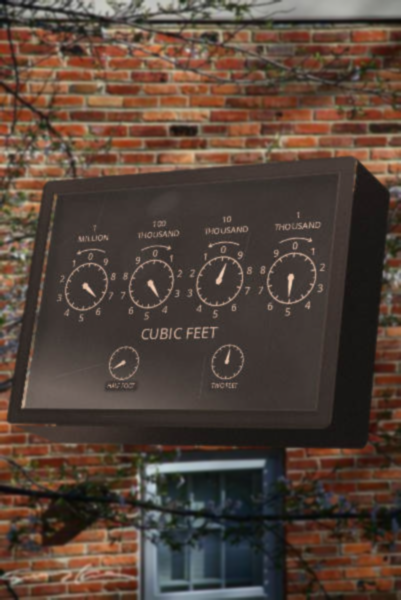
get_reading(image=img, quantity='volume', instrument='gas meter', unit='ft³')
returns 639500 ft³
